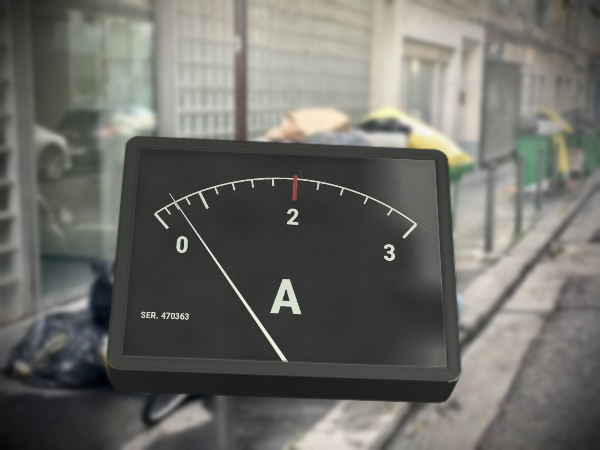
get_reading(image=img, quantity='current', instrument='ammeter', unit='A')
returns 0.6 A
